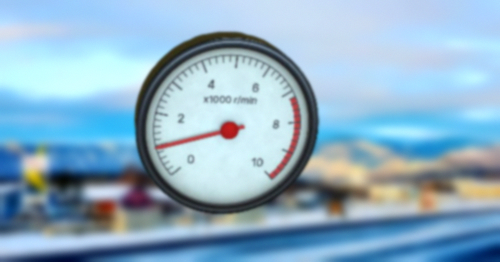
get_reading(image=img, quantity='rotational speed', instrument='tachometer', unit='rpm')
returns 1000 rpm
